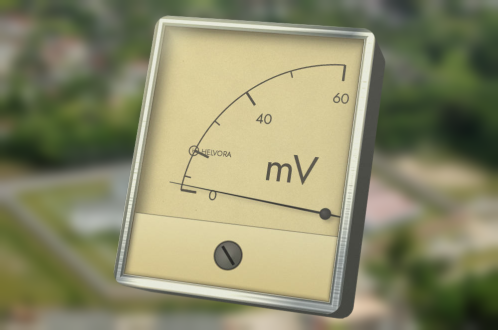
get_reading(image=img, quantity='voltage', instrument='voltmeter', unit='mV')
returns 5 mV
